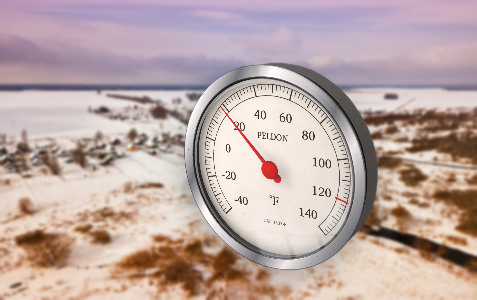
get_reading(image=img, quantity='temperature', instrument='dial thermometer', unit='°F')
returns 20 °F
